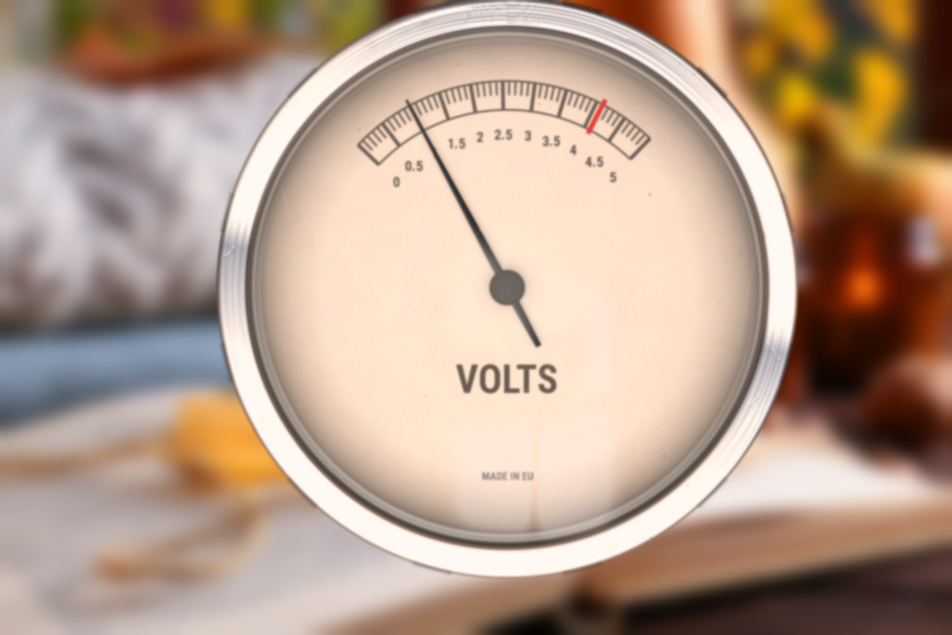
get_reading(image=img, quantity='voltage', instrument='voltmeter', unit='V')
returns 1 V
